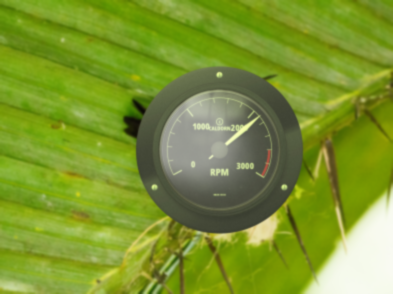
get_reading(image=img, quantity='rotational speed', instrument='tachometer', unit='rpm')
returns 2100 rpm
